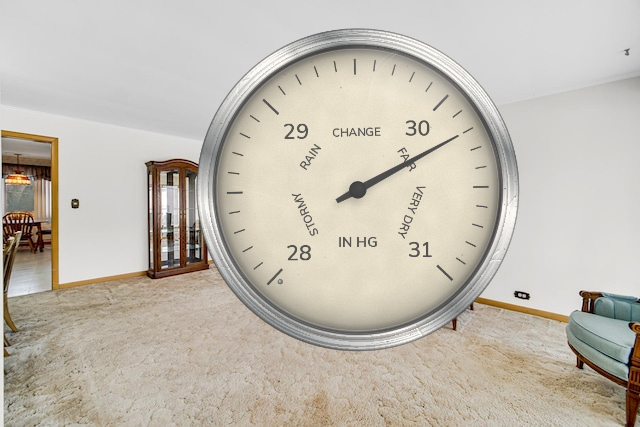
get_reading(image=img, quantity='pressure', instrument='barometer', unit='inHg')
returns 30.2 inHg
